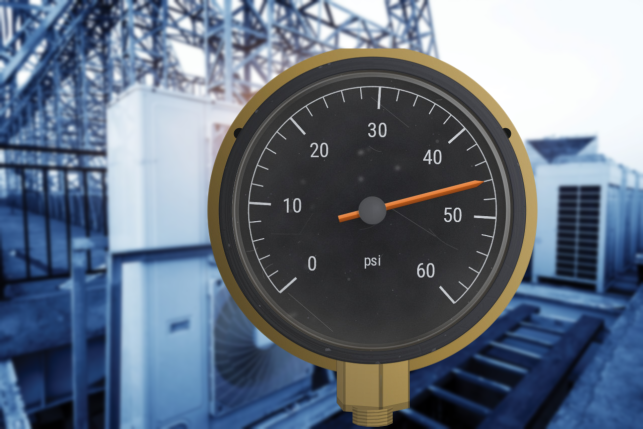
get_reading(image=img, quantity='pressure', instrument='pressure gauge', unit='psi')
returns 46 psi
